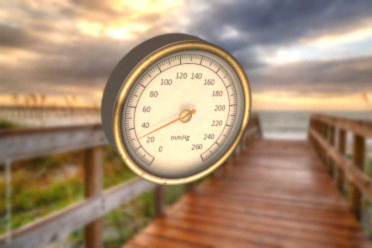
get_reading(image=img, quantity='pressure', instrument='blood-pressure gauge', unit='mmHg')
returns 30 mmHg
